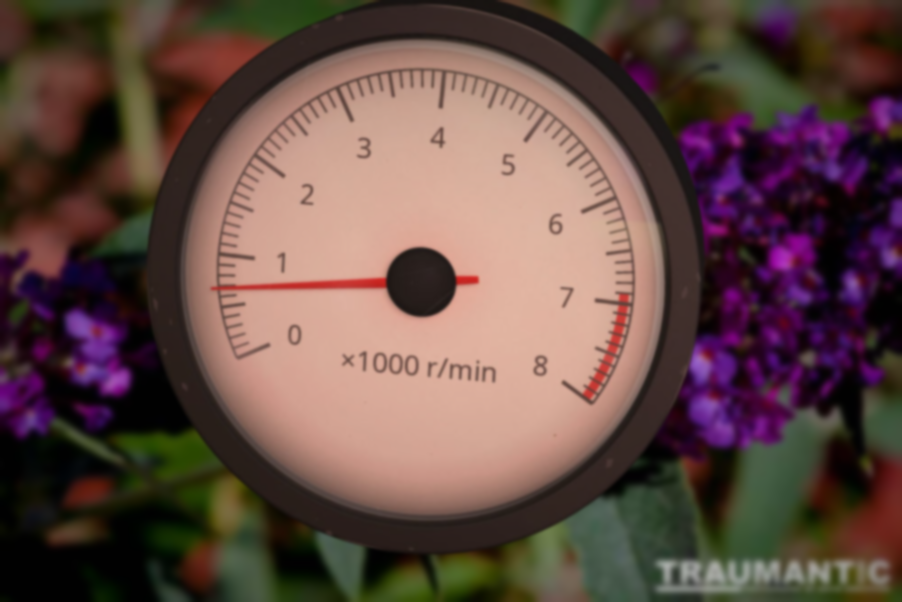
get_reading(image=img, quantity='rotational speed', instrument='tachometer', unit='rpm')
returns 700 rpm
